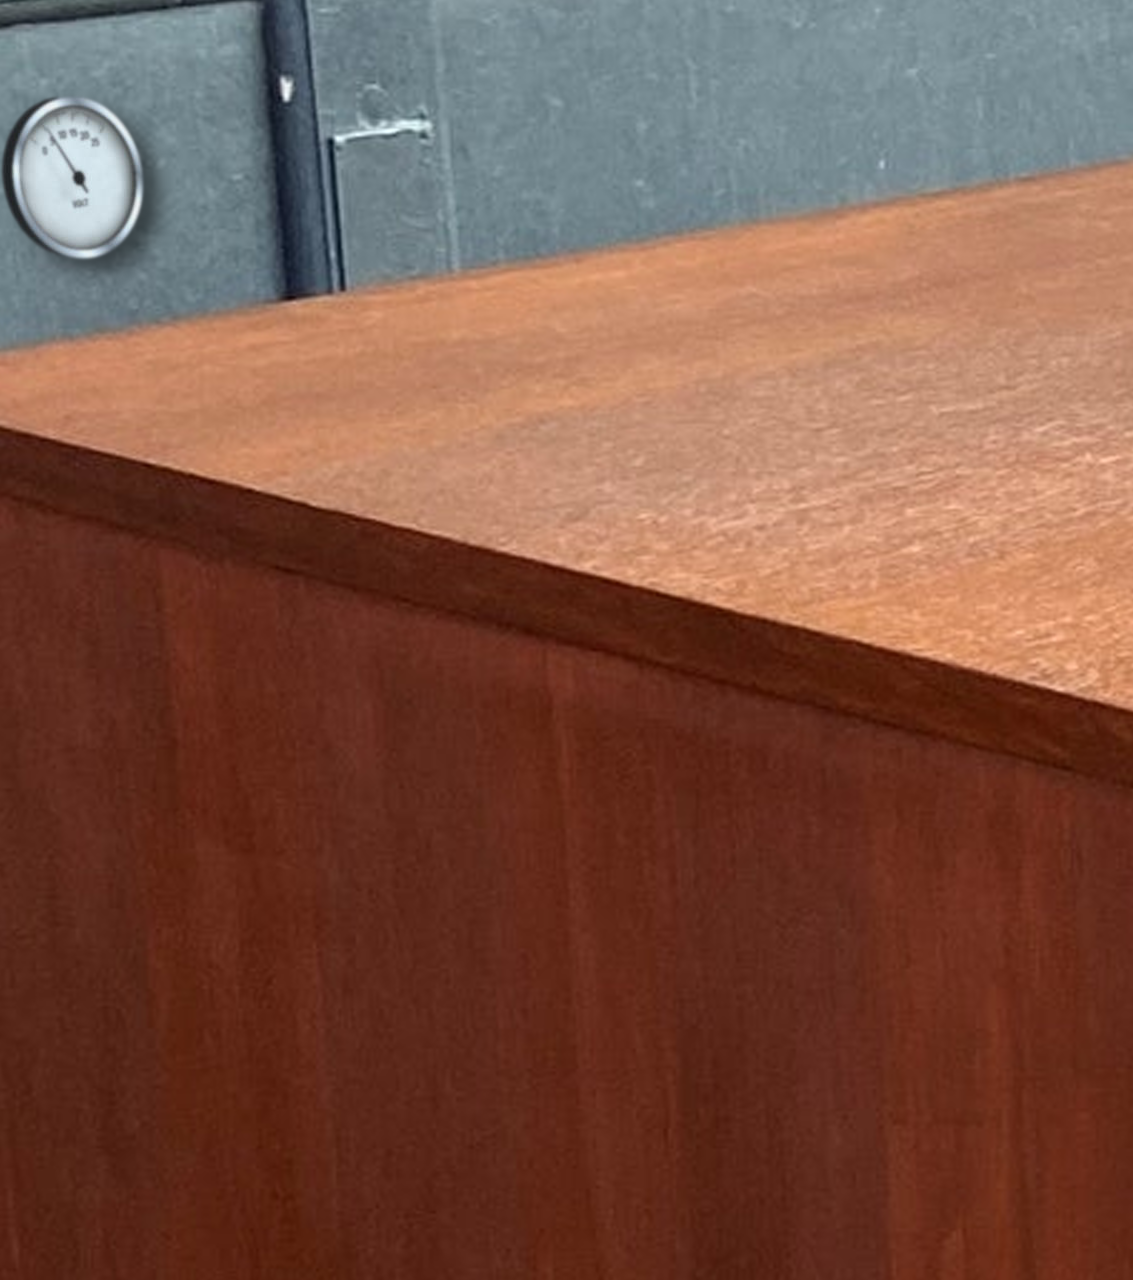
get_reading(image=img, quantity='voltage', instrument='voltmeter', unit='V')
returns 5 V
